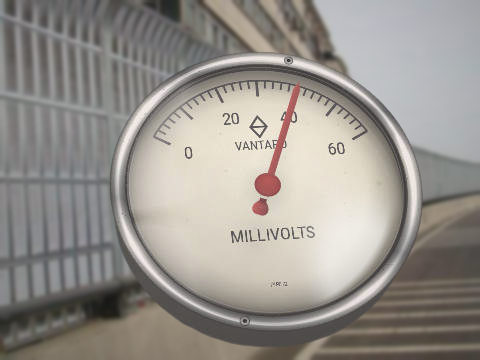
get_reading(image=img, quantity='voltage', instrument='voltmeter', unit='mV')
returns 40 mV
